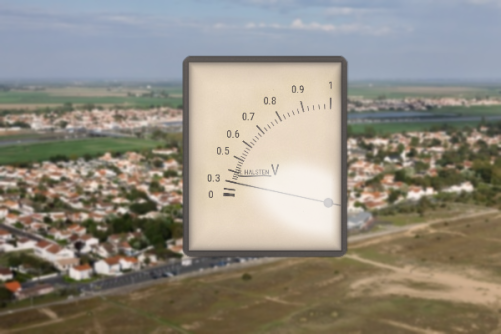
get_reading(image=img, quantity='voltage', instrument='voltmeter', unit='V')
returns 0.3 V
